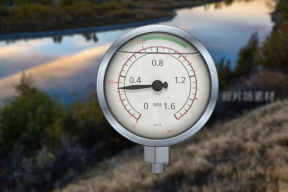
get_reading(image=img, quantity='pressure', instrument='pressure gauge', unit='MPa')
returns 0.3 MPa
